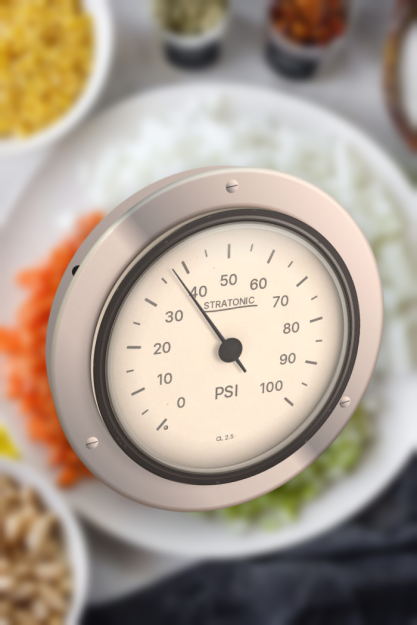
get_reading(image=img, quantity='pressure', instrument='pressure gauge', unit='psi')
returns 37.5 psi
